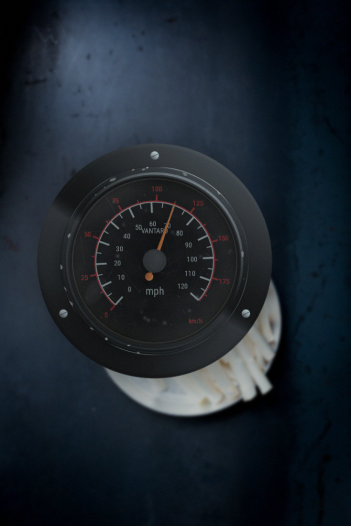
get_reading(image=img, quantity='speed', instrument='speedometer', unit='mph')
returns 70 mph
